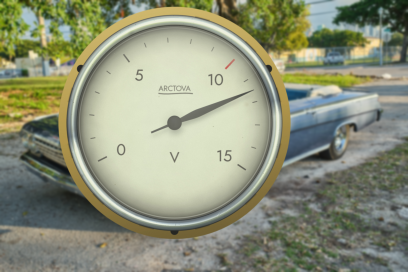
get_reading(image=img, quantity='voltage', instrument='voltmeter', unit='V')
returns 11.5 V
